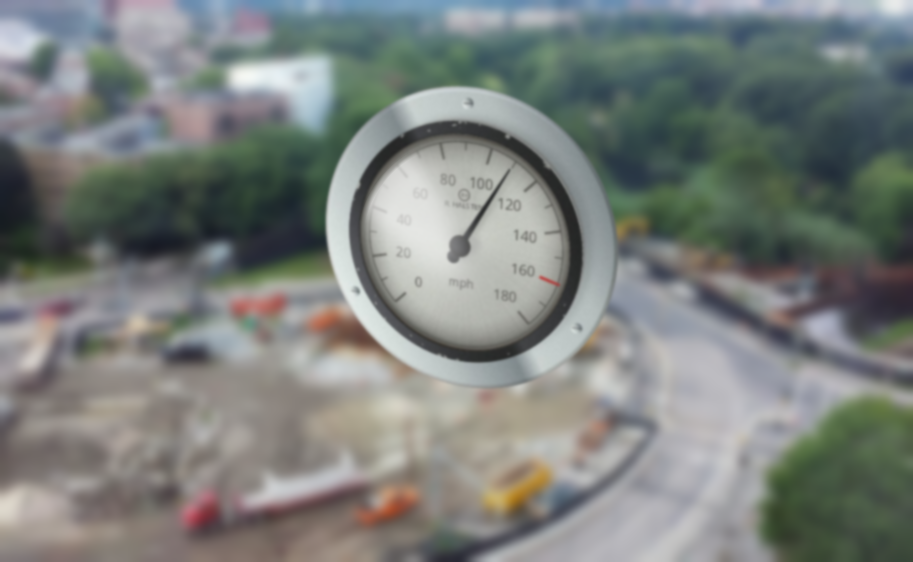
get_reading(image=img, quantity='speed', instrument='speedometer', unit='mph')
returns 110 mph
